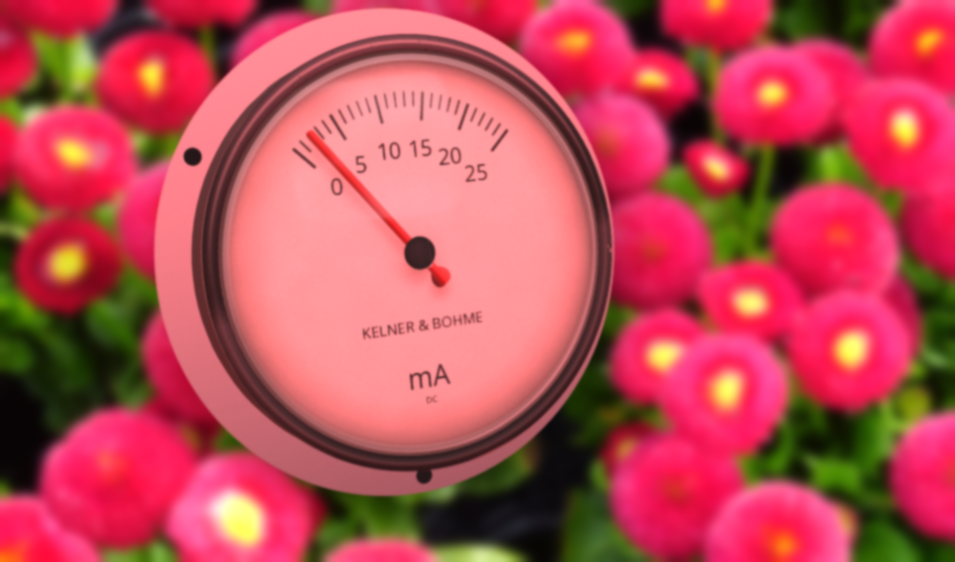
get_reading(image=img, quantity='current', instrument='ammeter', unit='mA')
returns 2 mA
